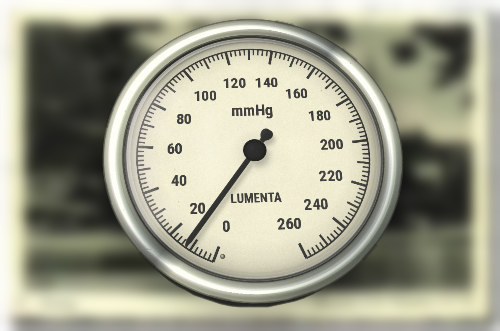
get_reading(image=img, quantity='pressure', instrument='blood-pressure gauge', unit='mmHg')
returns 12 mmHg
